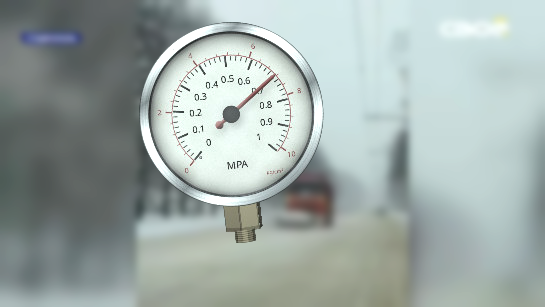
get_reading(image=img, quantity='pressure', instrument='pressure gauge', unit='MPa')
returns 0.7 MPa
